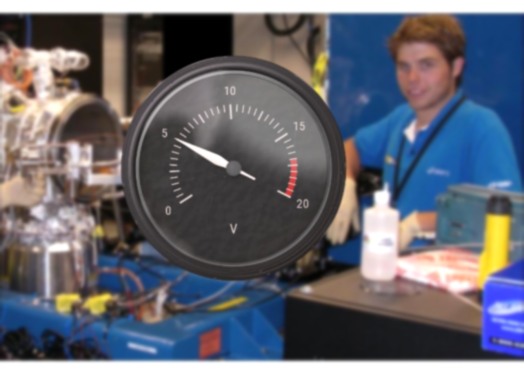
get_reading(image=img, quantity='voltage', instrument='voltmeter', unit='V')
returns 5 V
